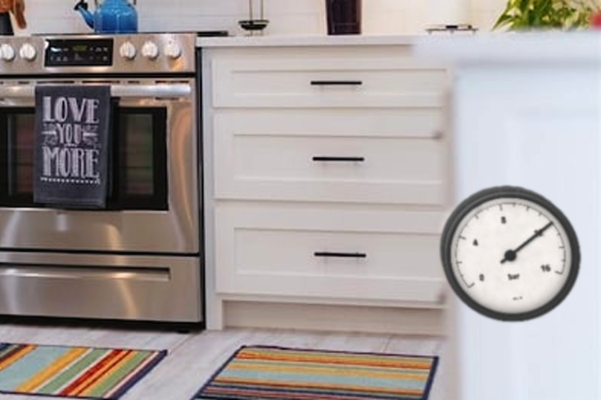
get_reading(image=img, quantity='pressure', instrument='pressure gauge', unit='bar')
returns 12 bar
